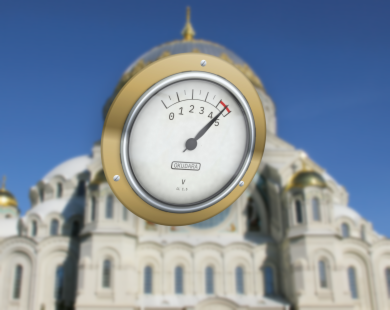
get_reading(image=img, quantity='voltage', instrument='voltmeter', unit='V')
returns 4.5 V
